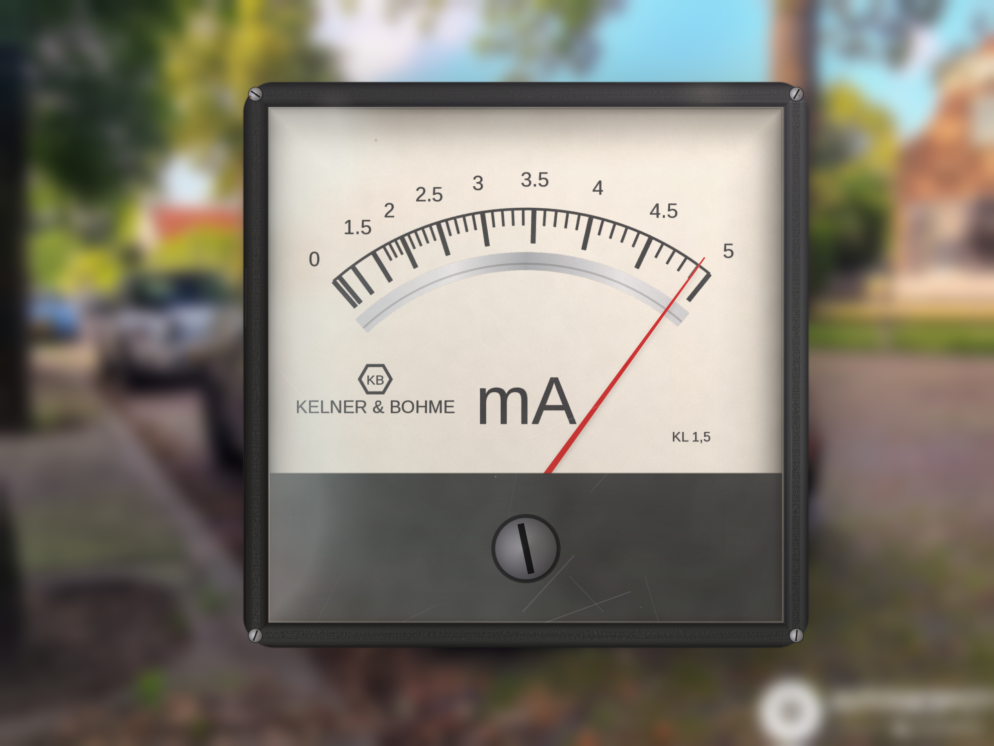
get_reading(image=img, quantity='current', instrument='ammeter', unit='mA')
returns 4.9 mA
